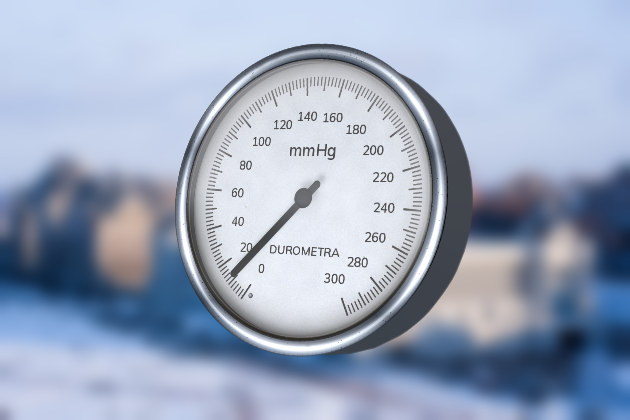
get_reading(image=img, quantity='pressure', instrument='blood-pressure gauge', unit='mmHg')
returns 10 mmHg
